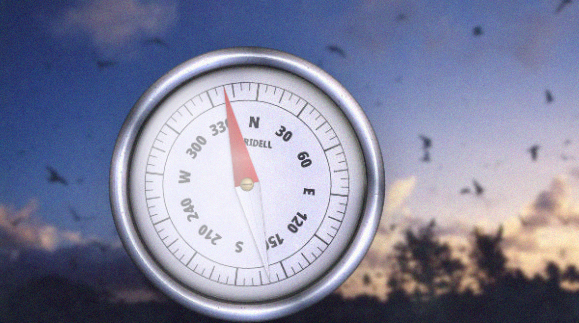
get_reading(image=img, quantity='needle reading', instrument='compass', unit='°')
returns 340 °
